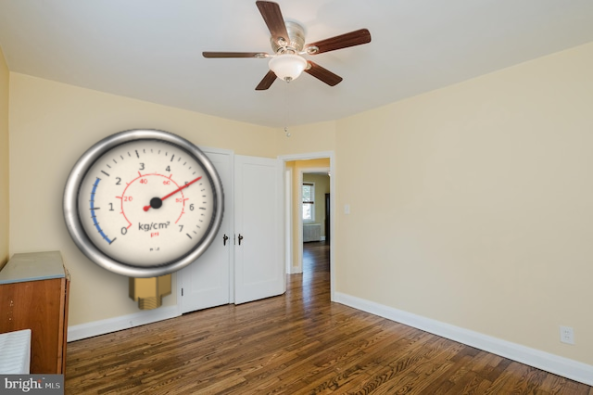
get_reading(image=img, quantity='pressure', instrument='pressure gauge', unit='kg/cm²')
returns 5 kg/cm²
